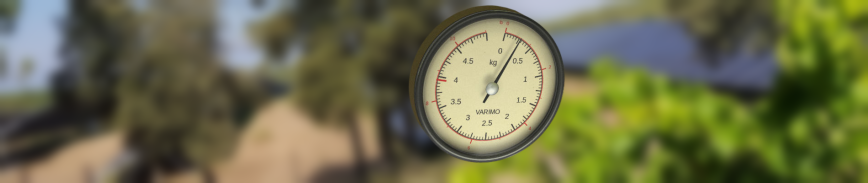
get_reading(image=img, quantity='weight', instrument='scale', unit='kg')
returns 0.25 kg
